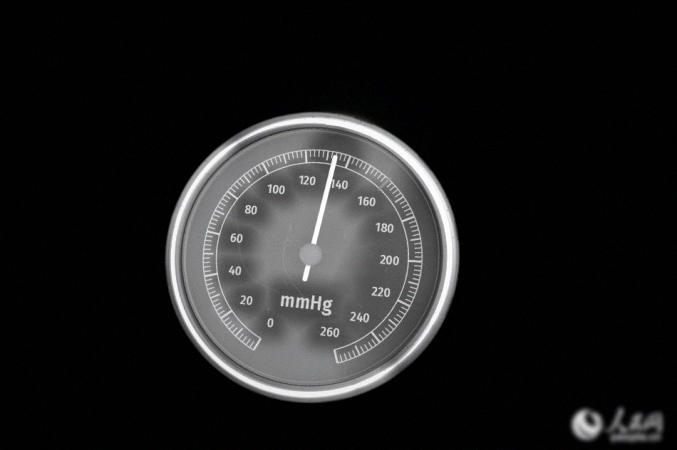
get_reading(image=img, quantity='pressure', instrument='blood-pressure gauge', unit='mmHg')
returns 134 mmHg
